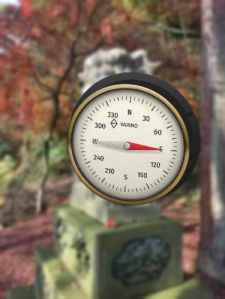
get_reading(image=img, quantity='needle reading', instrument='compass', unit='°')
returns 90 °
